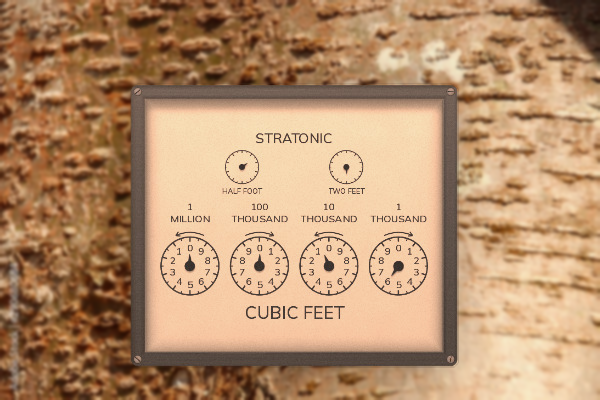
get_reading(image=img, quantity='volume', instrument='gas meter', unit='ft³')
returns 600 ft³
